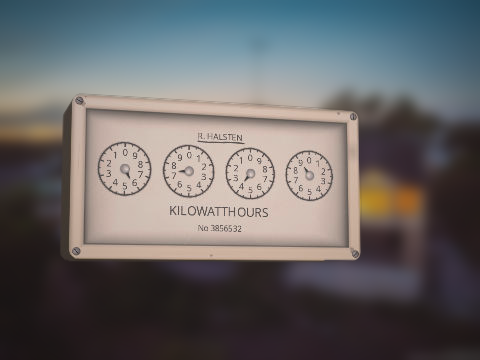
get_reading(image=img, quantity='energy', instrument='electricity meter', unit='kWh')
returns 5739 kWh
